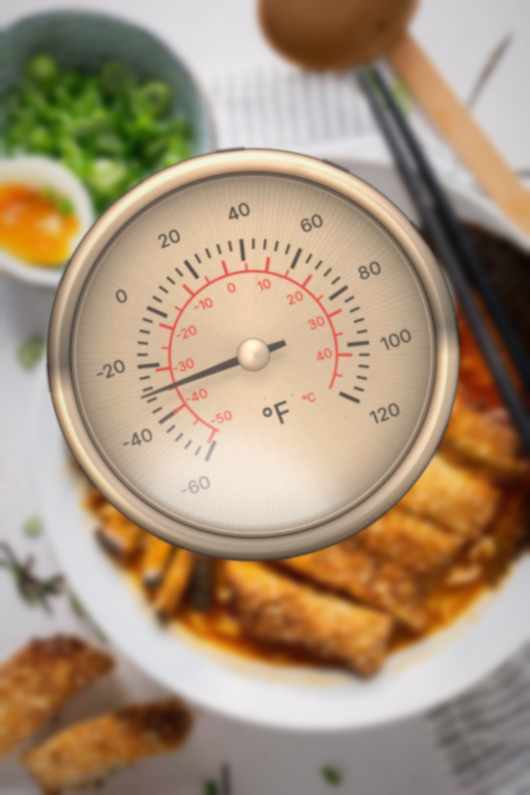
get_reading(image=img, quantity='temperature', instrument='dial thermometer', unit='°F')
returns -30 °F
